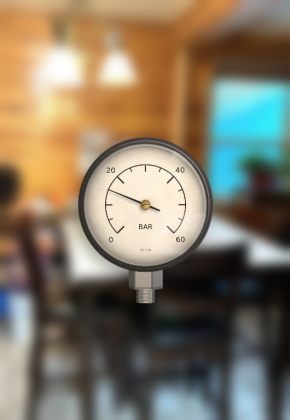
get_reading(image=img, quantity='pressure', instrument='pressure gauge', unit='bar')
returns 15 bar
